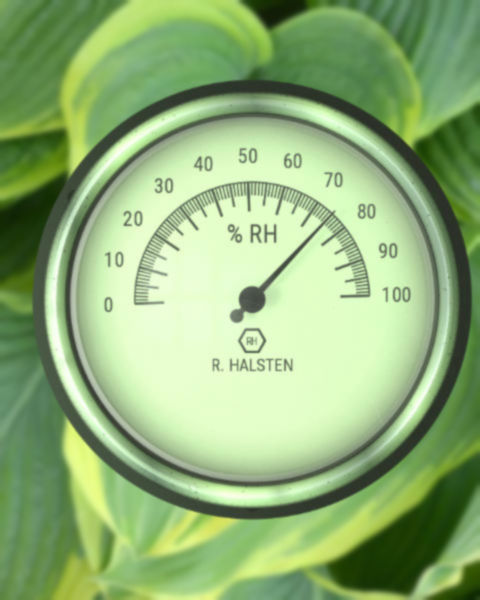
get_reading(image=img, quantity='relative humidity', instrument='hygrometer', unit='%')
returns 75 %
